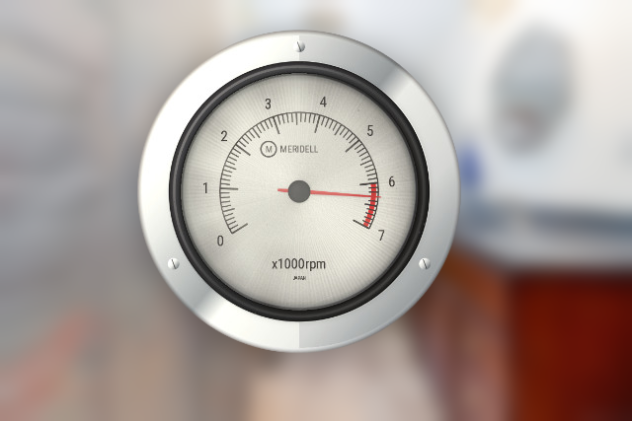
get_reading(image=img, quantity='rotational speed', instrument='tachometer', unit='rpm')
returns 6300 rpm
